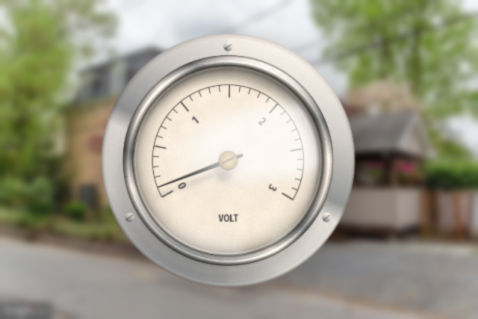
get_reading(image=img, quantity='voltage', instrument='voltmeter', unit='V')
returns 0.1 V
